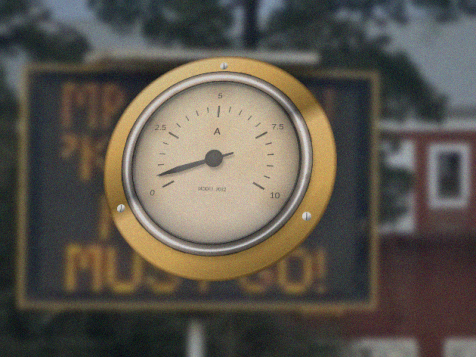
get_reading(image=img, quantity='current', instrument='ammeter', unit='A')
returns 0.5 A
